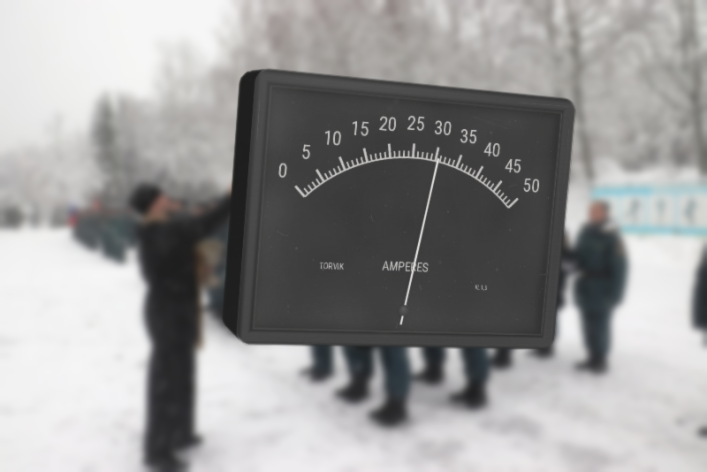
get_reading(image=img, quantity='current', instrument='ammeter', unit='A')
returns 30 A
